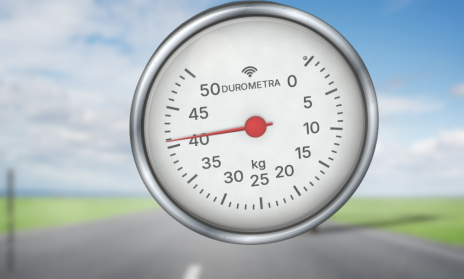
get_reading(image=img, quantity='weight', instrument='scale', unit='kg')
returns 41 kg
